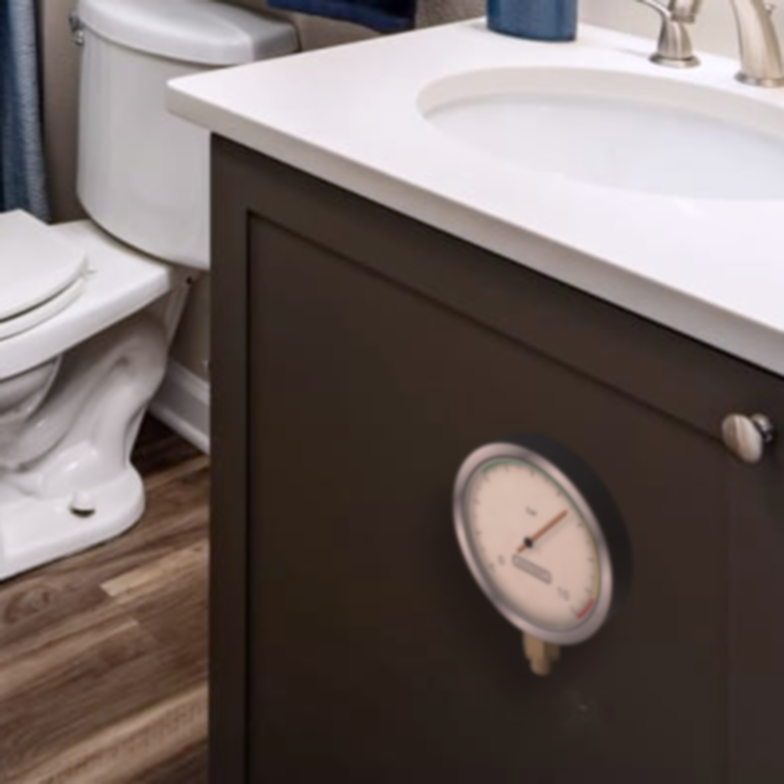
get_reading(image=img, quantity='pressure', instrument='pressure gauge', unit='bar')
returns 6.5 bar
